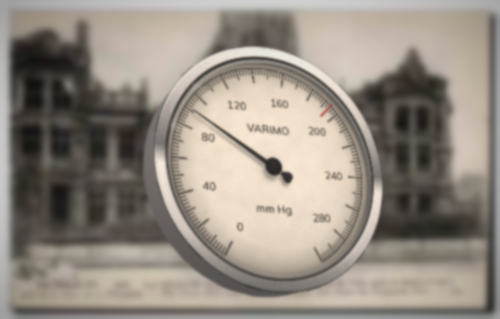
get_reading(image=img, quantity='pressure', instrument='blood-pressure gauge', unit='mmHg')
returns 90 mmHg
